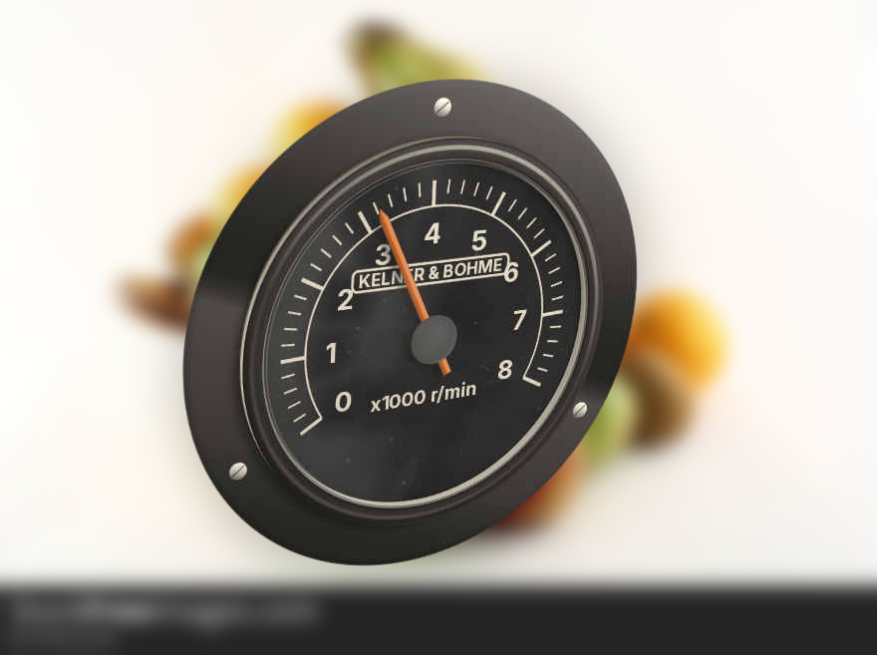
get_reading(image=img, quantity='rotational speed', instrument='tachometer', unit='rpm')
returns 3200 rpm
